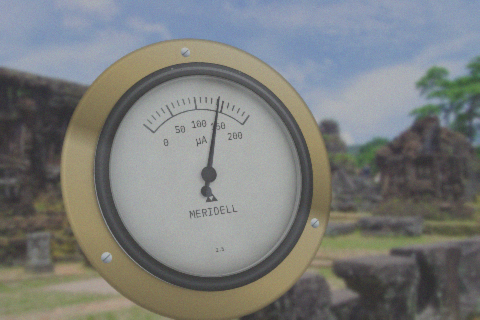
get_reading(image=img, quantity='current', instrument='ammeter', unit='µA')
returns 140 µA
